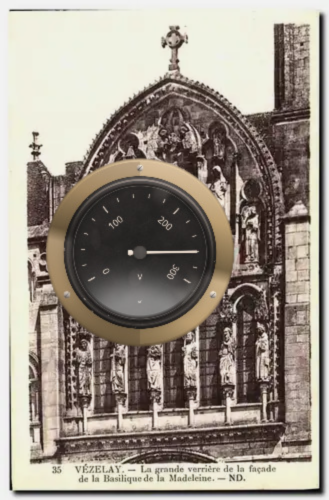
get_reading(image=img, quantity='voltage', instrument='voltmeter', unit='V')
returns 260 V
